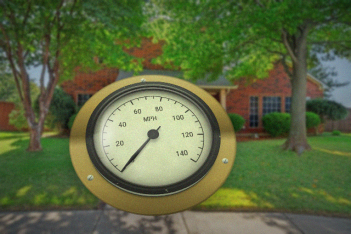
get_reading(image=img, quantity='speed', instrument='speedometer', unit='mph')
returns 0 mph
